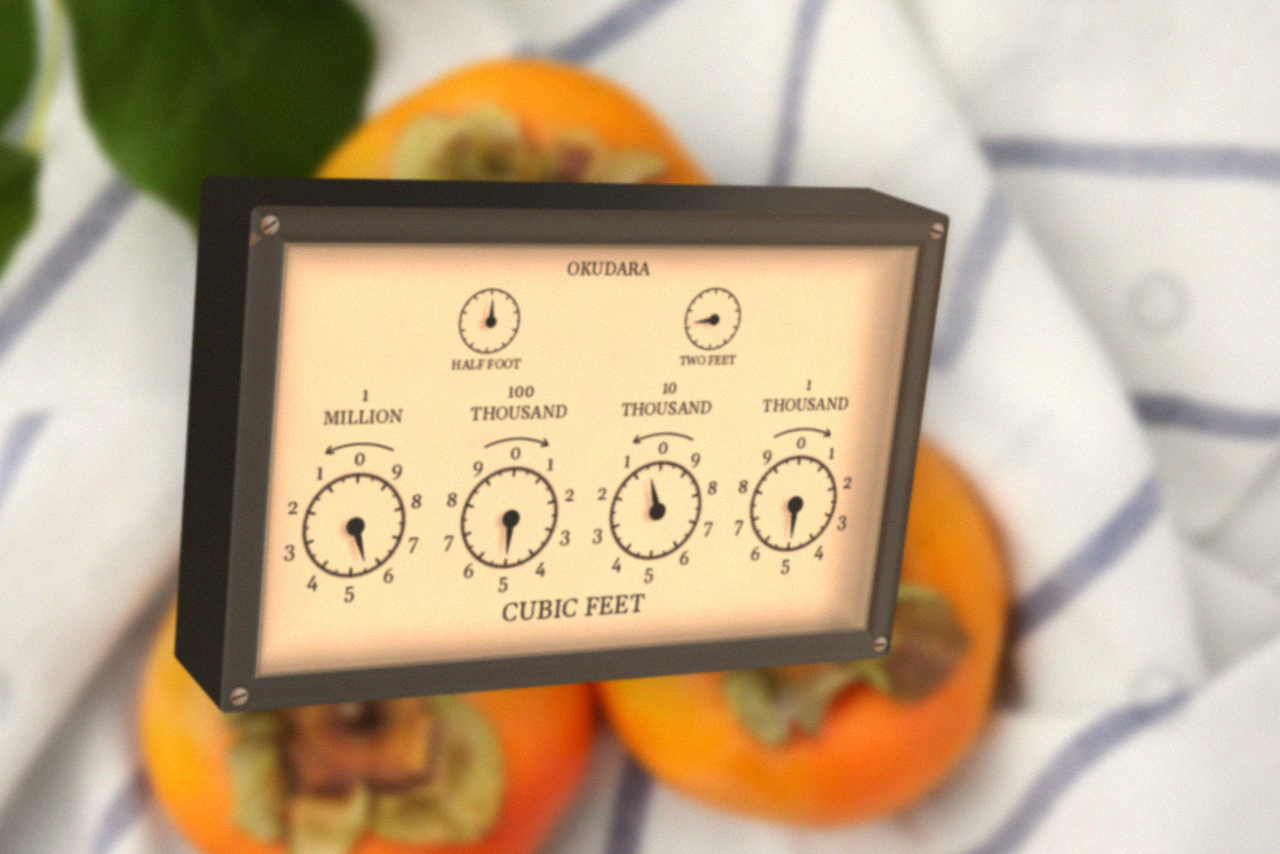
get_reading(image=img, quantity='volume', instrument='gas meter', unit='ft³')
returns 550500 ft³
